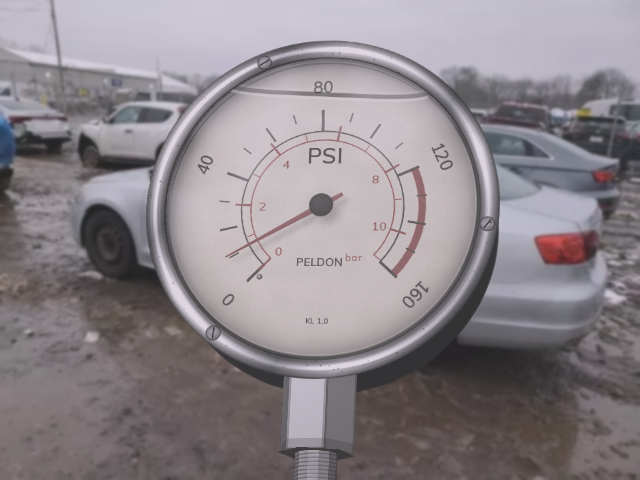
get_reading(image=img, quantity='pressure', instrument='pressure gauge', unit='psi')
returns 10 psi
